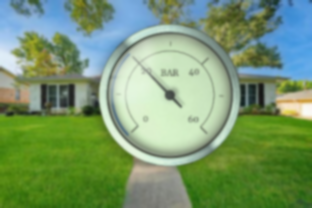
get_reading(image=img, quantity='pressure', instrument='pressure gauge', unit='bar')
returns 20 bar
